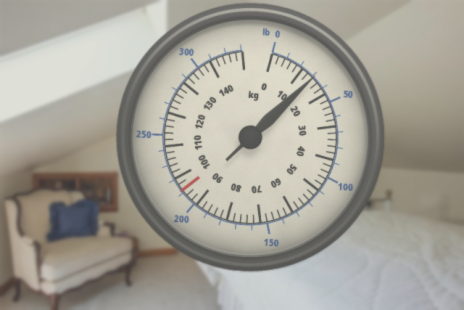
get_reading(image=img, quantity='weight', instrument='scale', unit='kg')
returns 14 kg
